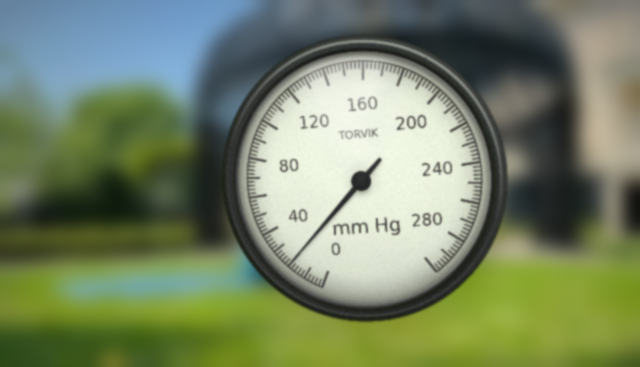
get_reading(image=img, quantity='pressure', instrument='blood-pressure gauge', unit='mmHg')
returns 20 mmHg
